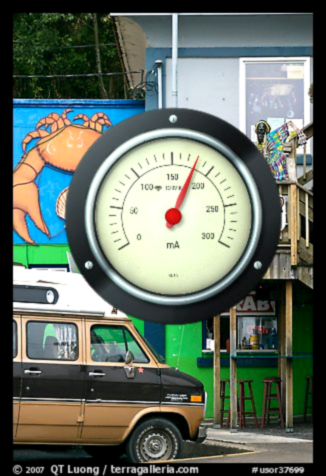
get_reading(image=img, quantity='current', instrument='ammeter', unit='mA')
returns 180 mA
